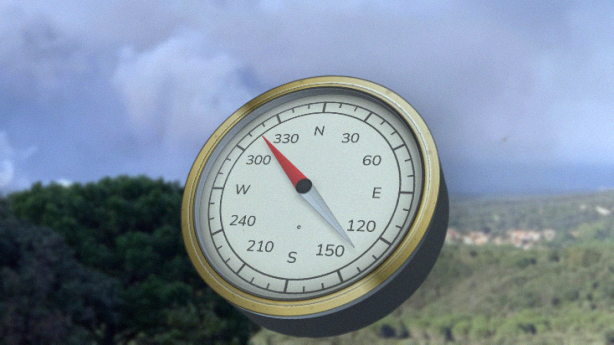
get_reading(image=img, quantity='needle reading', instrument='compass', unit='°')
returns 315 °
